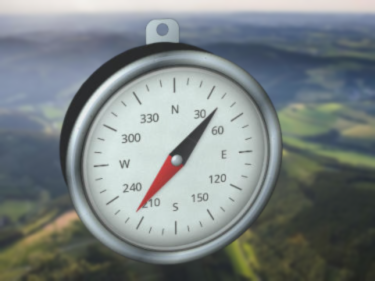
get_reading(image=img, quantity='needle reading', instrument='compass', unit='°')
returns 220 °
